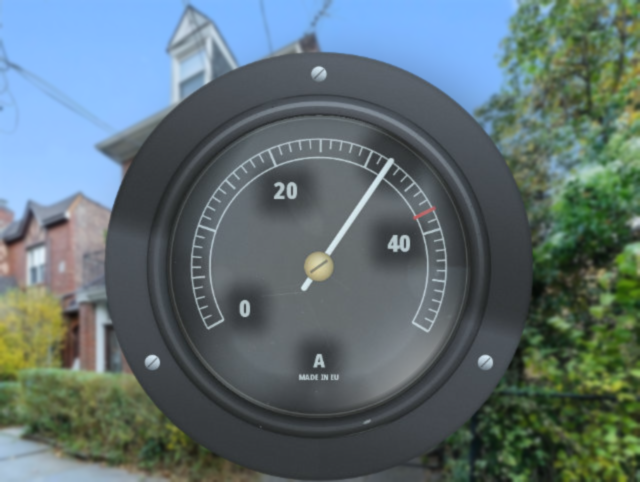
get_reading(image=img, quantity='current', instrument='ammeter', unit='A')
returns 32 A
